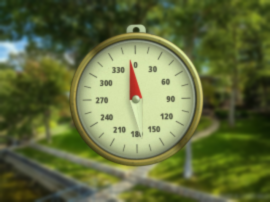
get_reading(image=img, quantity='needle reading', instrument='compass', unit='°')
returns 352.5 °
